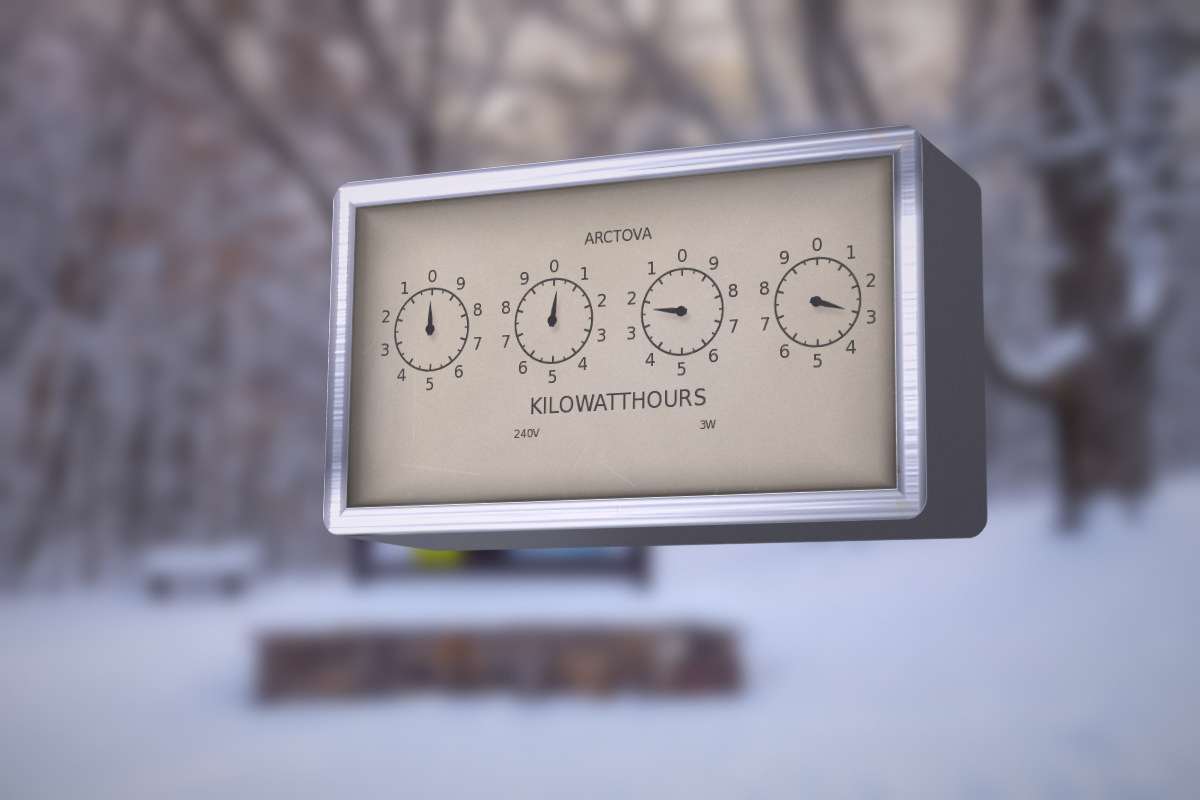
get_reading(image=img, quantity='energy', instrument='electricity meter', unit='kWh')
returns 23 kWh
